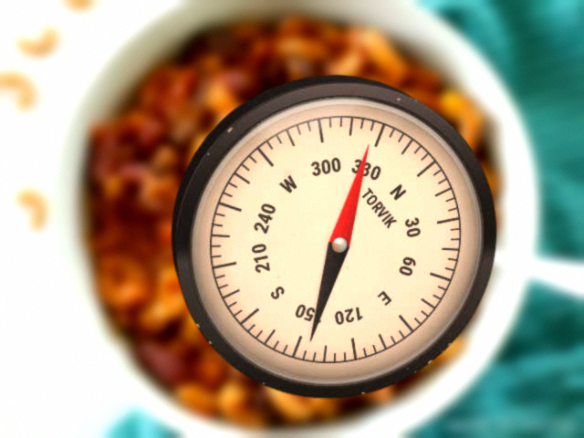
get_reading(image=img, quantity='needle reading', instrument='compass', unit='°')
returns 325 °
